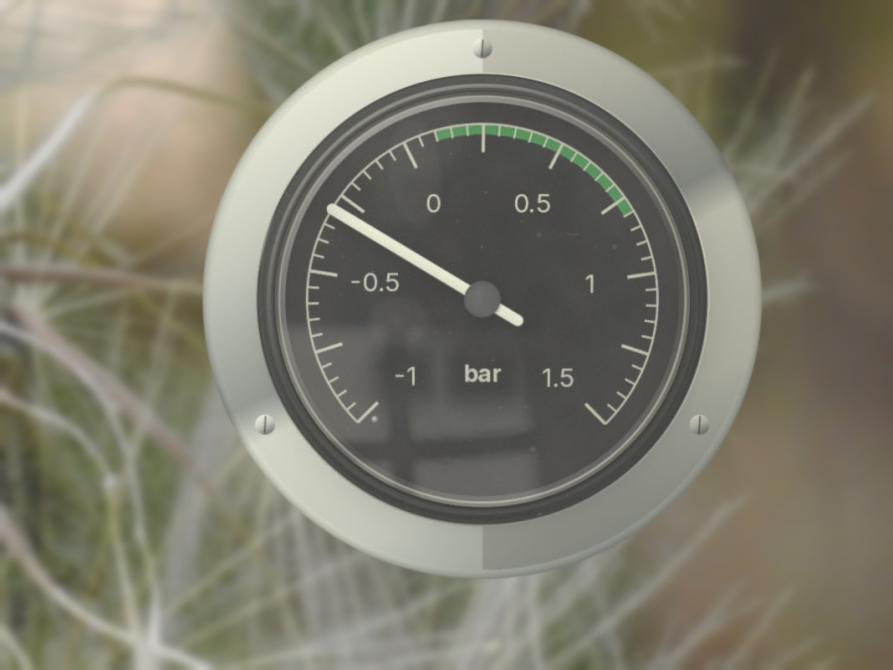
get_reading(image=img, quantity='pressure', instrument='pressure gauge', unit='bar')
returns -0.3 bar
